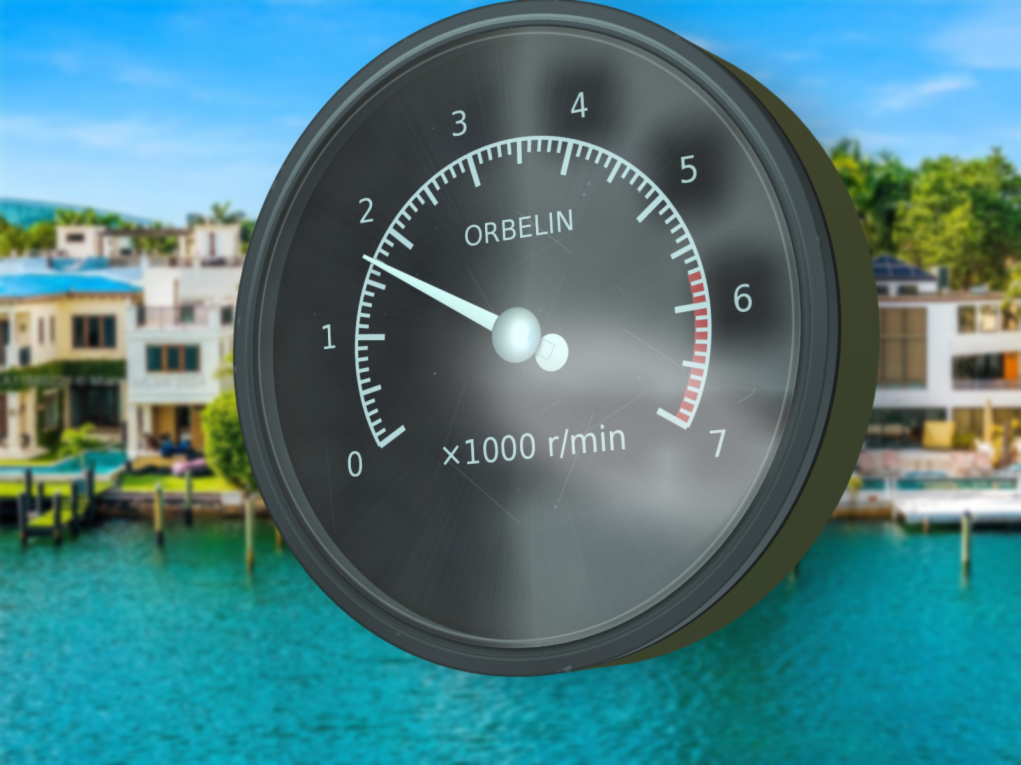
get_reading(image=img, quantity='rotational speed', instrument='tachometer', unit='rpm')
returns 1700 rpm
